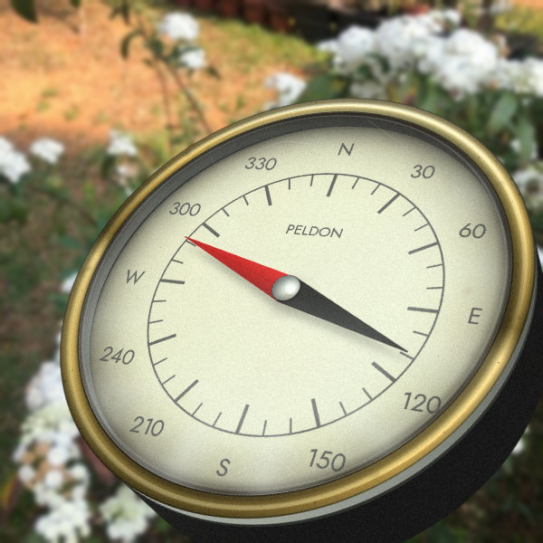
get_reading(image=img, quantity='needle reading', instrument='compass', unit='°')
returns 290 °
